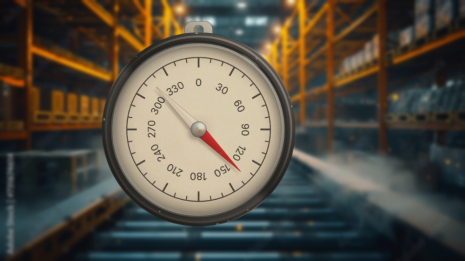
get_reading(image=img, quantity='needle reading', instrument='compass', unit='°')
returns 135 °
